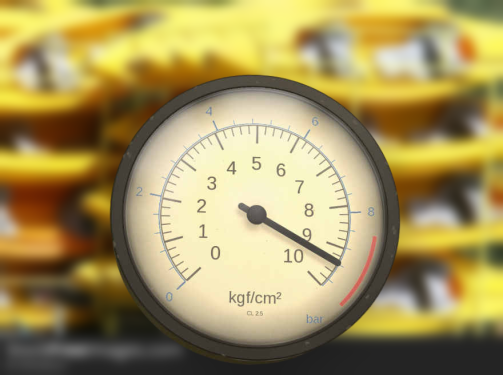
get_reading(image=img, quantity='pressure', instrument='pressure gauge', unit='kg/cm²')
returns 9.4 kg/cm²
